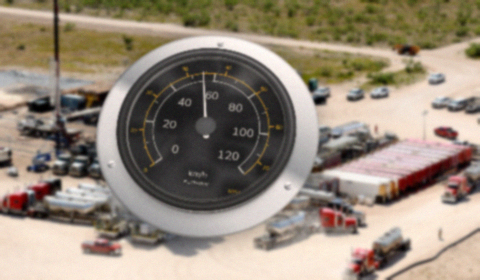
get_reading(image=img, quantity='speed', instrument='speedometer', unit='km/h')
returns 55 km/h
